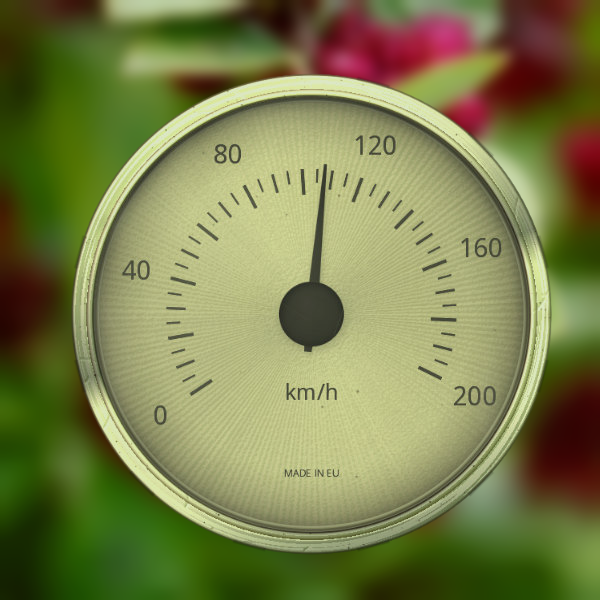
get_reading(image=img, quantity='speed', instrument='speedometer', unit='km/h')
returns 107.5 km/h
